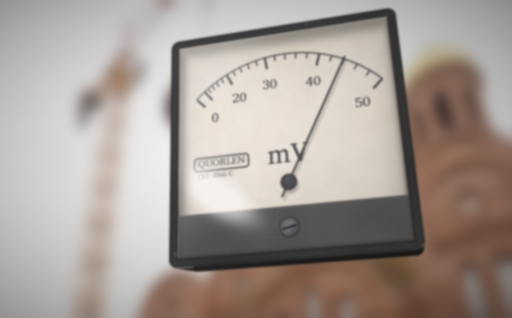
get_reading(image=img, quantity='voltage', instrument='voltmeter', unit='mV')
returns 44 mV
